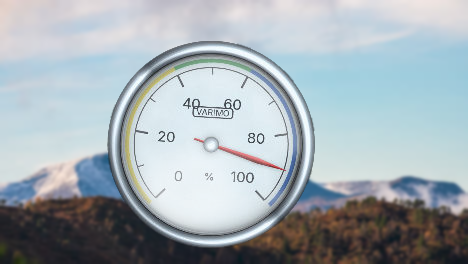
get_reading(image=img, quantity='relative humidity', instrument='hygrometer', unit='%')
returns 90 %
